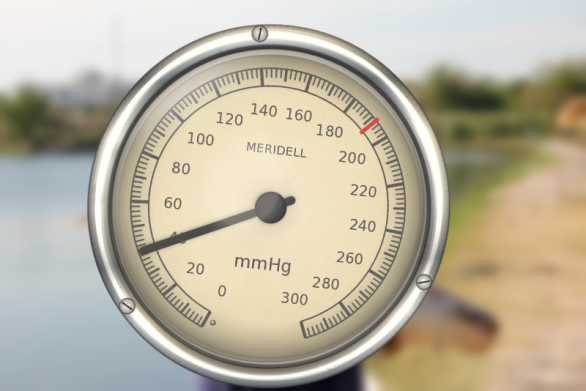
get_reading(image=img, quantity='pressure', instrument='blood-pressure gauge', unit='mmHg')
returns 40 mmHg
